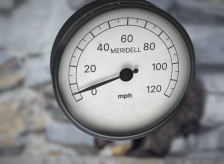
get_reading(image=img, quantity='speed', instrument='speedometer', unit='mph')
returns 5 mph
